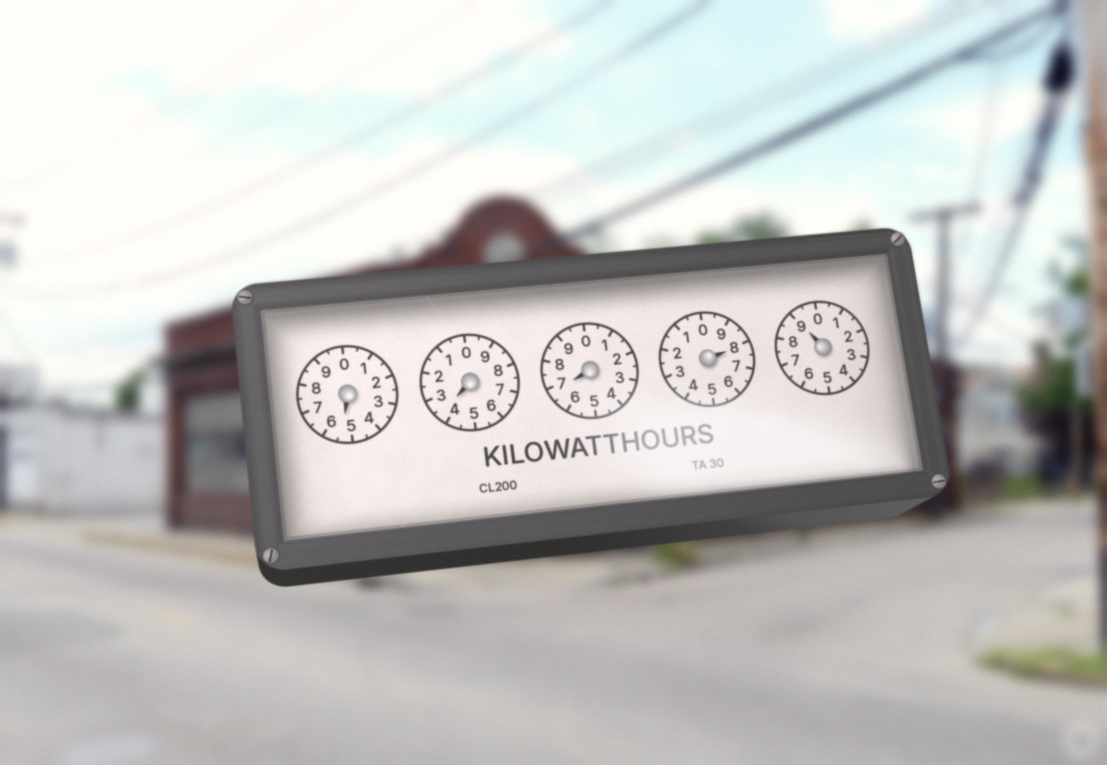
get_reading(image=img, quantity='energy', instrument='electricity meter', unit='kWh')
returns 53679 kWh
